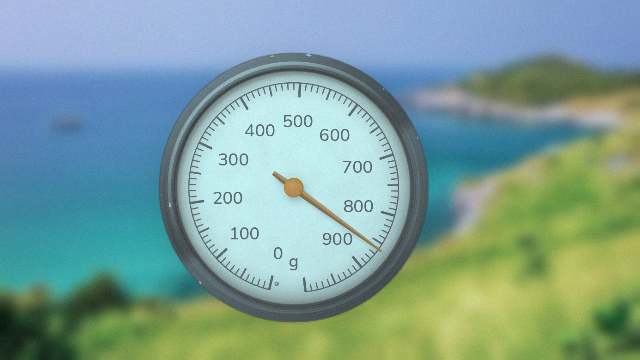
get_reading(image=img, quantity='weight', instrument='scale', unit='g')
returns 860 g
